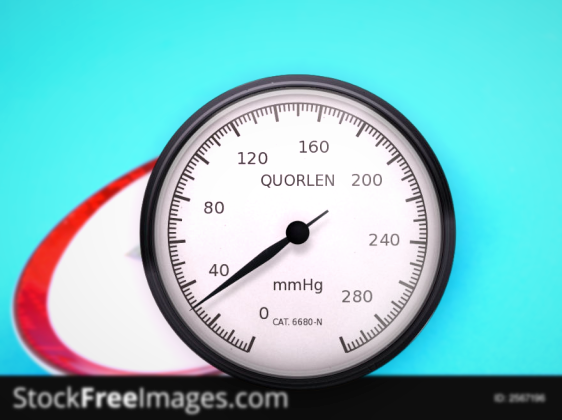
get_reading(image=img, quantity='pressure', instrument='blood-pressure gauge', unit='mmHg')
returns 30 mmHg
